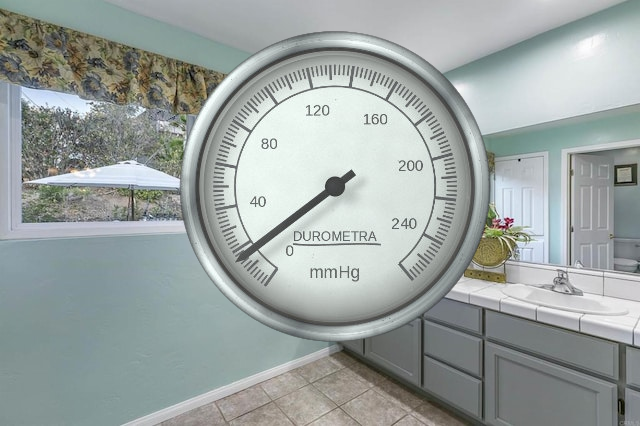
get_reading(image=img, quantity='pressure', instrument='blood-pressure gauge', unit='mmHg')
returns 16 mmHg
